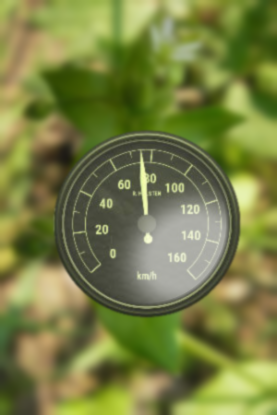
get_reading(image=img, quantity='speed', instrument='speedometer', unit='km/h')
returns 75 km/h
